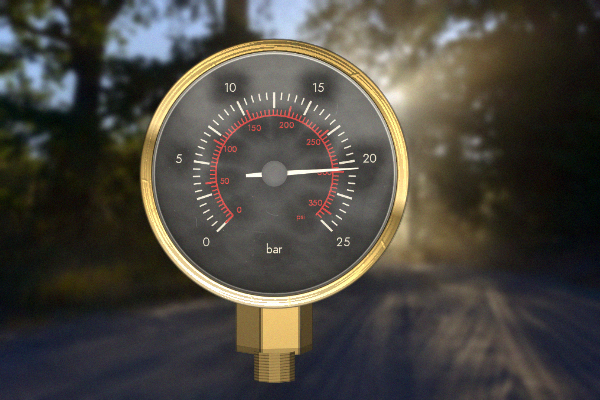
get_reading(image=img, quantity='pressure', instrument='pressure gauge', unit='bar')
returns 20.5 bar
